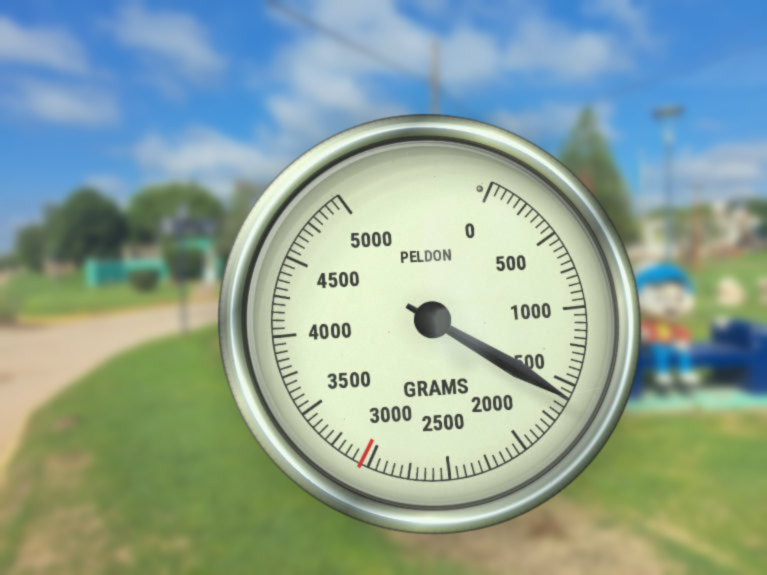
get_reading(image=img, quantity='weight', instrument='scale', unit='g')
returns 1600 g
